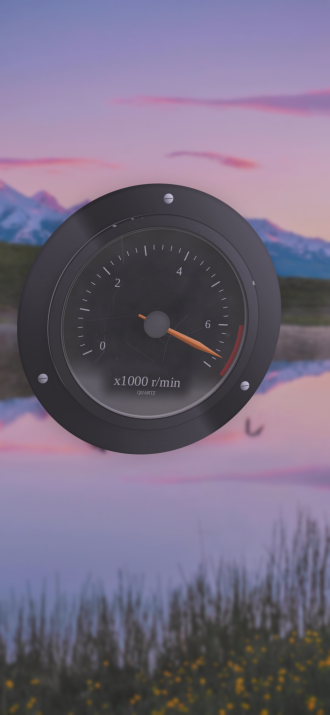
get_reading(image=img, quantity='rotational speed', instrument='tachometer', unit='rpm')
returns 6700 rpm
